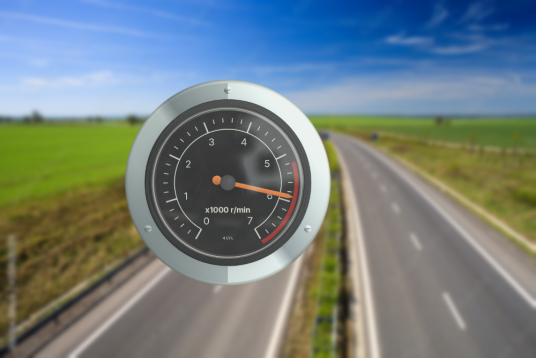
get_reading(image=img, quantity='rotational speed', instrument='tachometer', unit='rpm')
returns 5900 rpm
